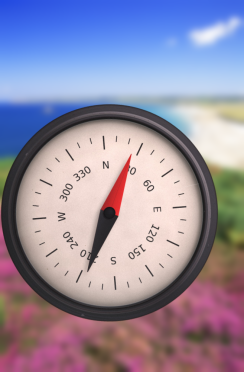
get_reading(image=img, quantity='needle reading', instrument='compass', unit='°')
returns 25 °
